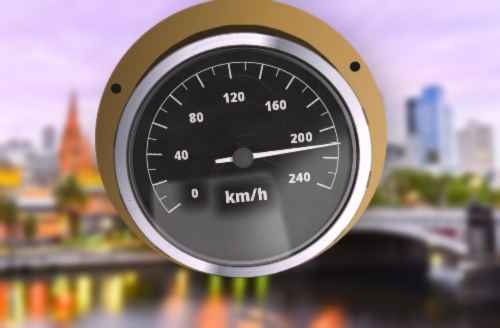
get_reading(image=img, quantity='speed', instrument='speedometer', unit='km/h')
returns 210 km/h
